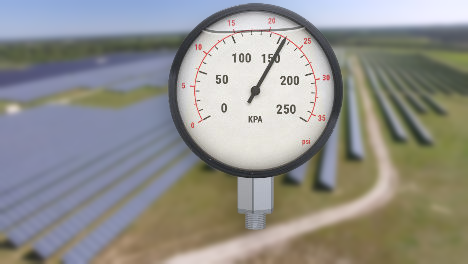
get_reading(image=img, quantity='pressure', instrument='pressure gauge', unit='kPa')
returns 155 kPa
